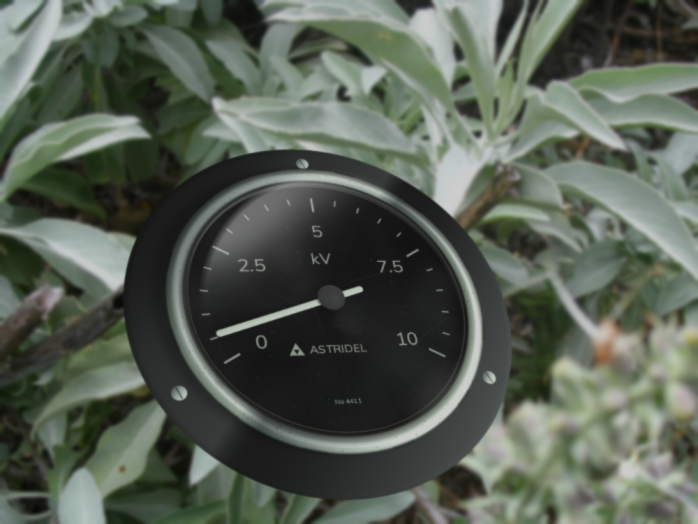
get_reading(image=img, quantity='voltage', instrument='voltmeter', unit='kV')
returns 0.5 kV
